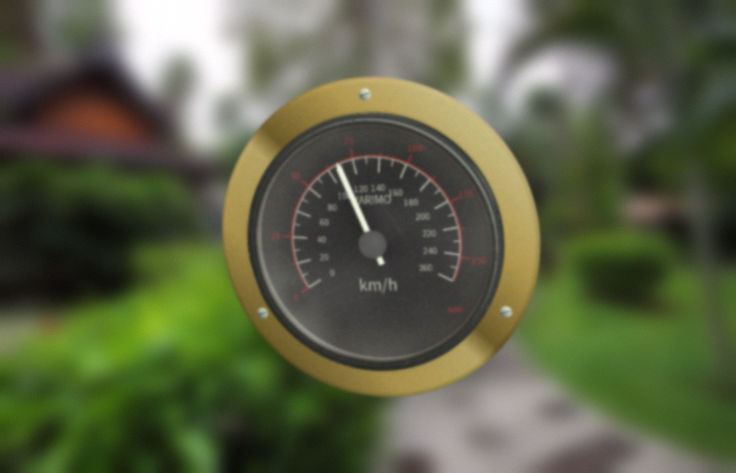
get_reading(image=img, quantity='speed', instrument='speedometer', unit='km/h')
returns 110 km/h
